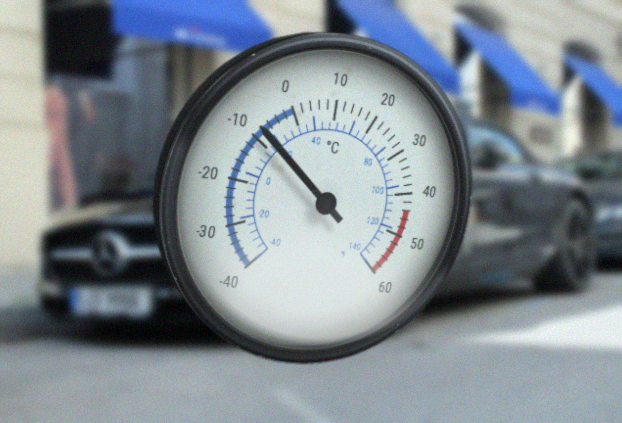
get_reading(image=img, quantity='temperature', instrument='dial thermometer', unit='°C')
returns -8 °C
